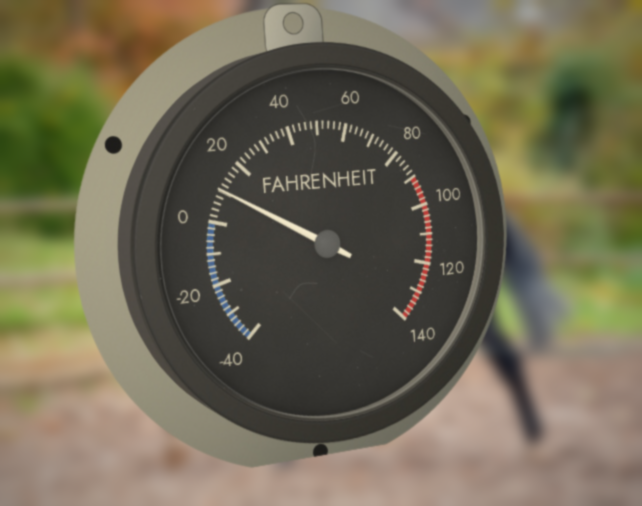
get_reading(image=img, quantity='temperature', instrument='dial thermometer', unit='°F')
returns 10 °F
